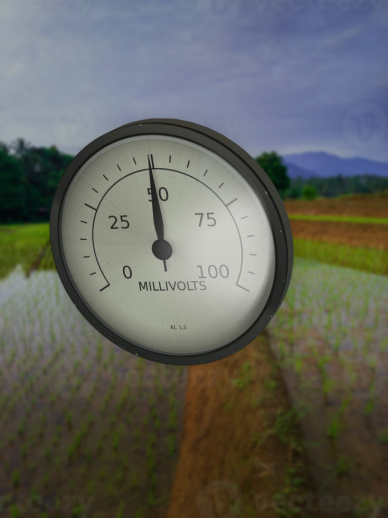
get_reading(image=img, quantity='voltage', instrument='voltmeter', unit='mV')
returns 50 mV
